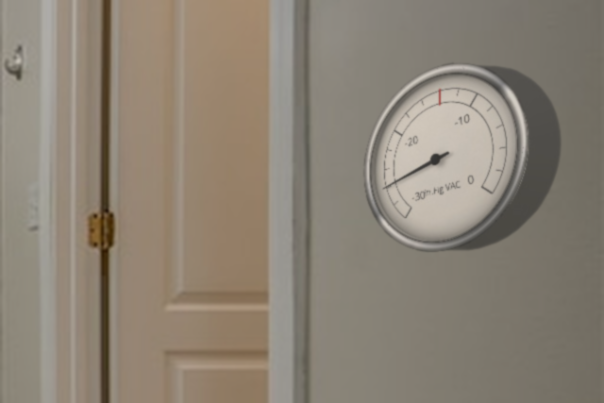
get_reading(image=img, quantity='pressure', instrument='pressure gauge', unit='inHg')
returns -26 inHg
